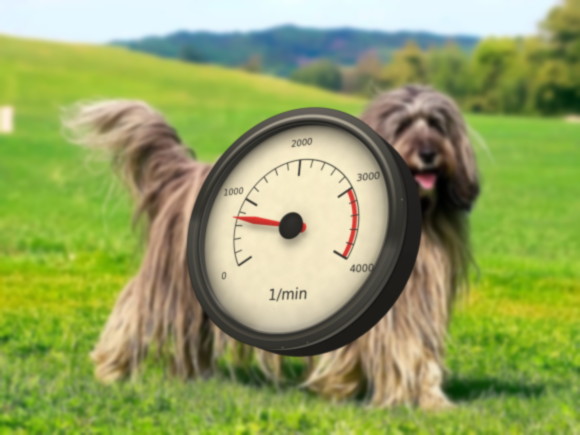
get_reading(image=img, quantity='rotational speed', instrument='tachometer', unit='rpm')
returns 700 rpm
